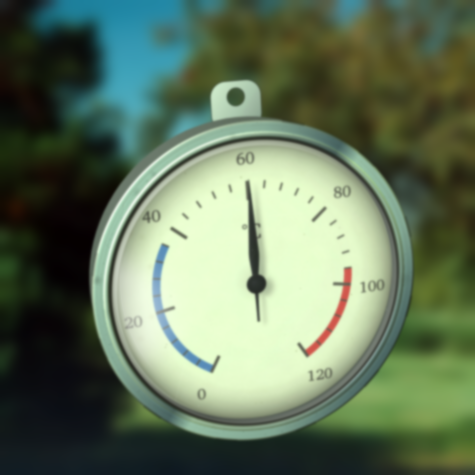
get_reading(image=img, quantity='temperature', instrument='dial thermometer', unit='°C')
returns 60 °C
